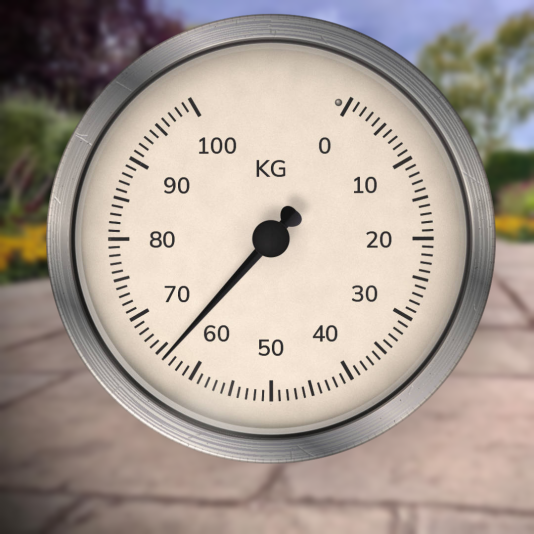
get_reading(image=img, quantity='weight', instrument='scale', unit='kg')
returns 64 kg
